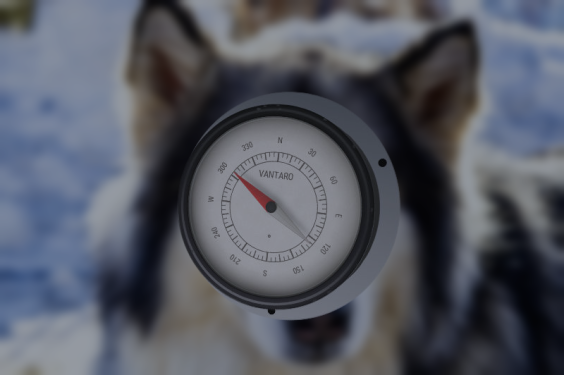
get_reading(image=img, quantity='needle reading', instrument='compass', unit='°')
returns 305 °
